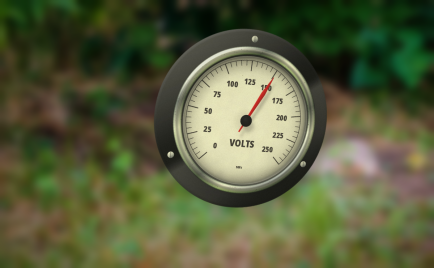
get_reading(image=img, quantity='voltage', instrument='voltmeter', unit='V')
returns 150 V
